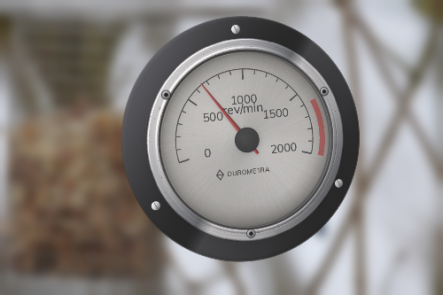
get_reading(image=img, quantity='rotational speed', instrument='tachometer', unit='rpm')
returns 650 rpm
